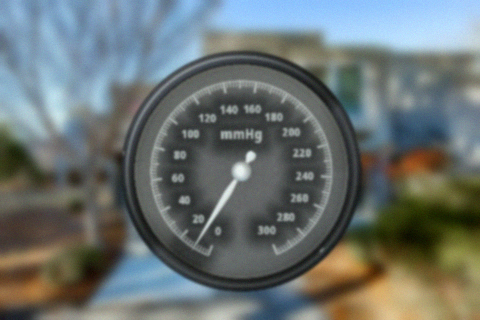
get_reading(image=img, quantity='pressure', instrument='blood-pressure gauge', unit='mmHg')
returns 10 mmHg
